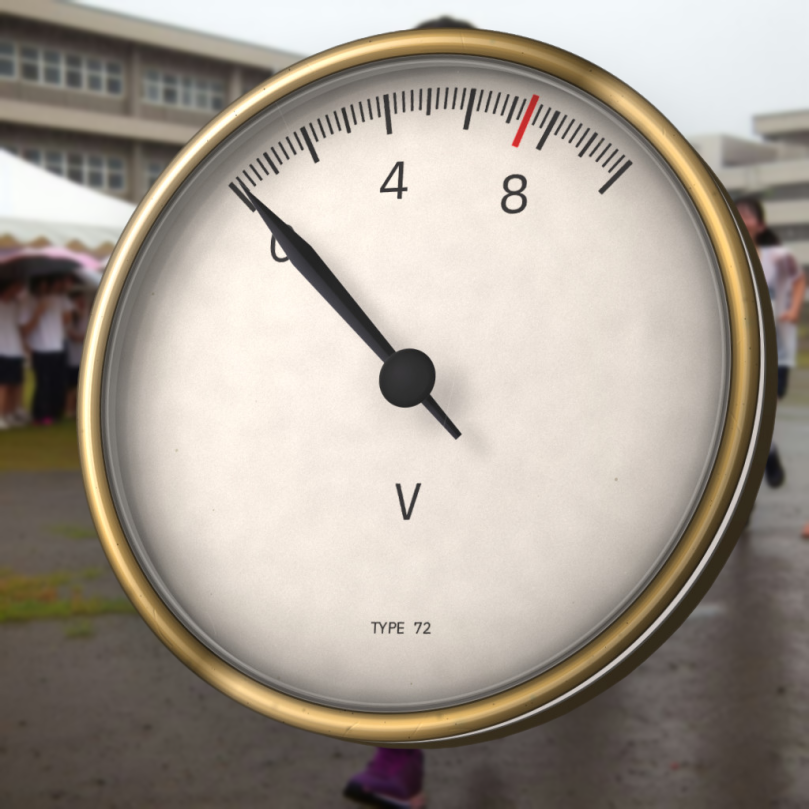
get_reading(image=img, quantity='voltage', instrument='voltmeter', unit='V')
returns 0.2 V
